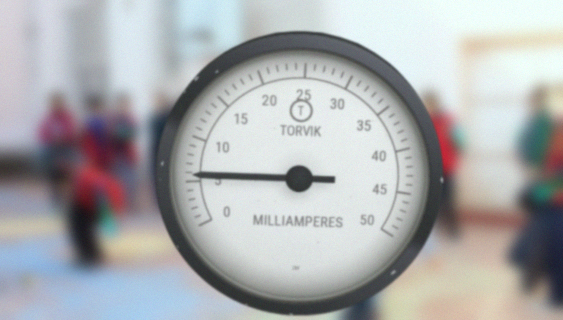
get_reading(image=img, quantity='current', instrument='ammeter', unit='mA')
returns 6 mA
